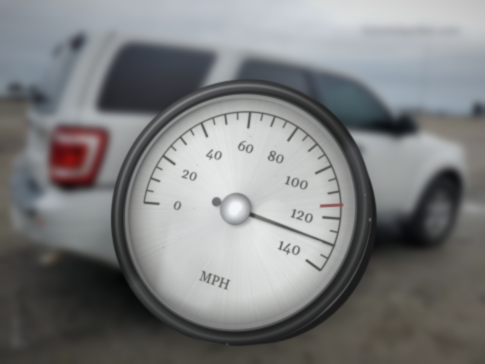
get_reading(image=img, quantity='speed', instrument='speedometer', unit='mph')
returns 130 mph
